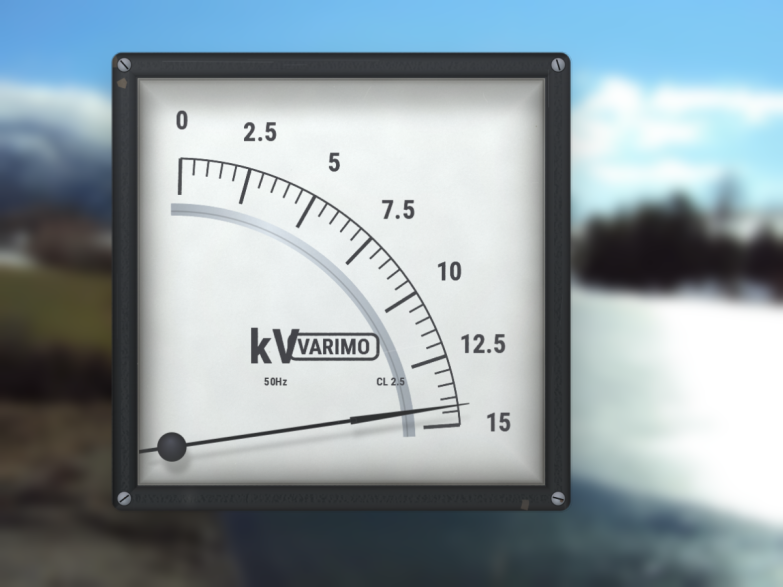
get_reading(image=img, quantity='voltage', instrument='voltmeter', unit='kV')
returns 14.25 kV
